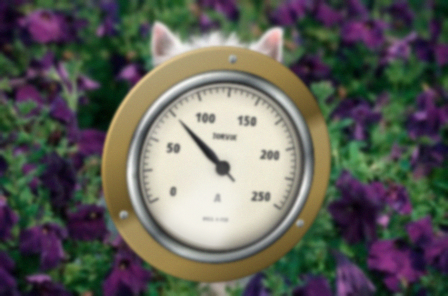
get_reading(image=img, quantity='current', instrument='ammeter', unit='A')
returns 75 A
